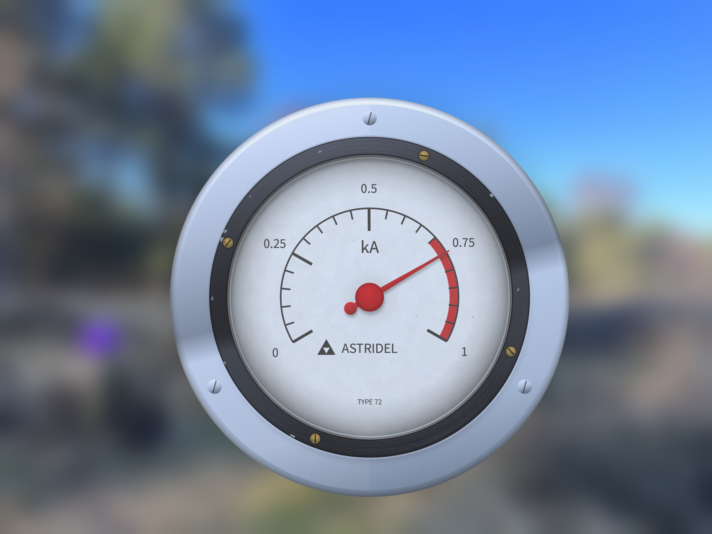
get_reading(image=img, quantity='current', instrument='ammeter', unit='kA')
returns 0.75 kA
